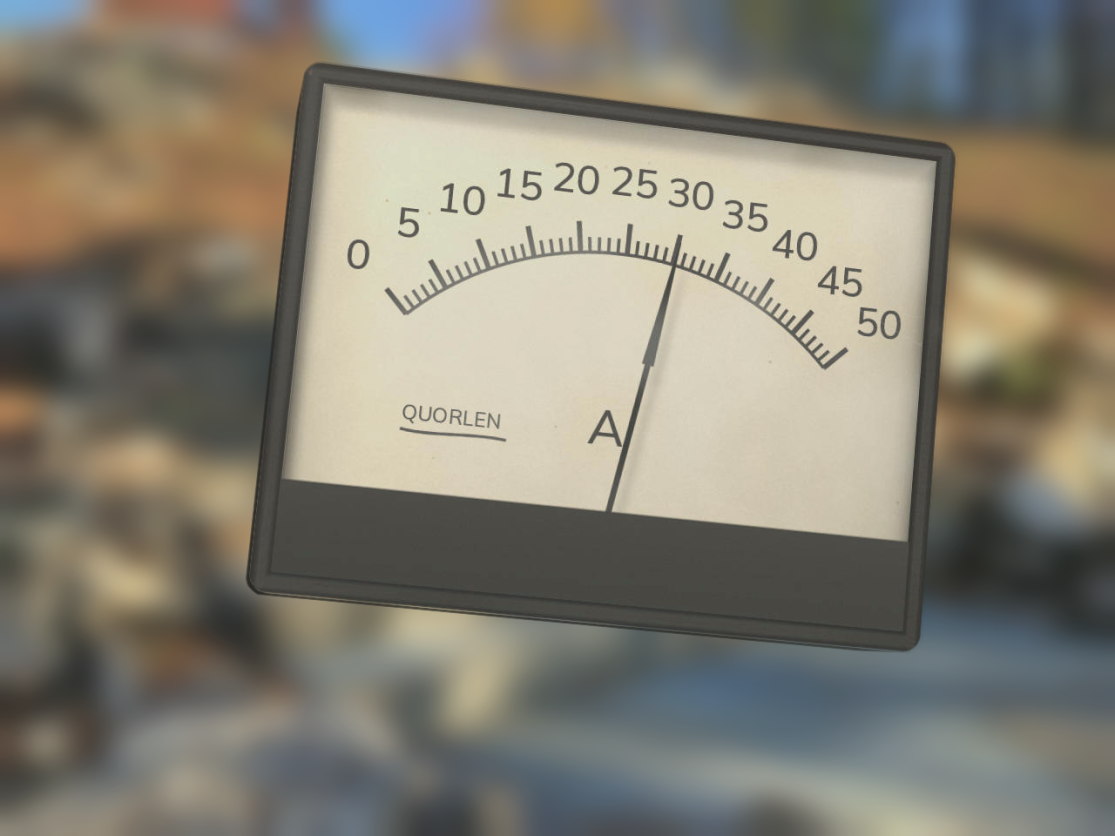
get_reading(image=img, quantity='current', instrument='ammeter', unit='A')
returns 30 A
